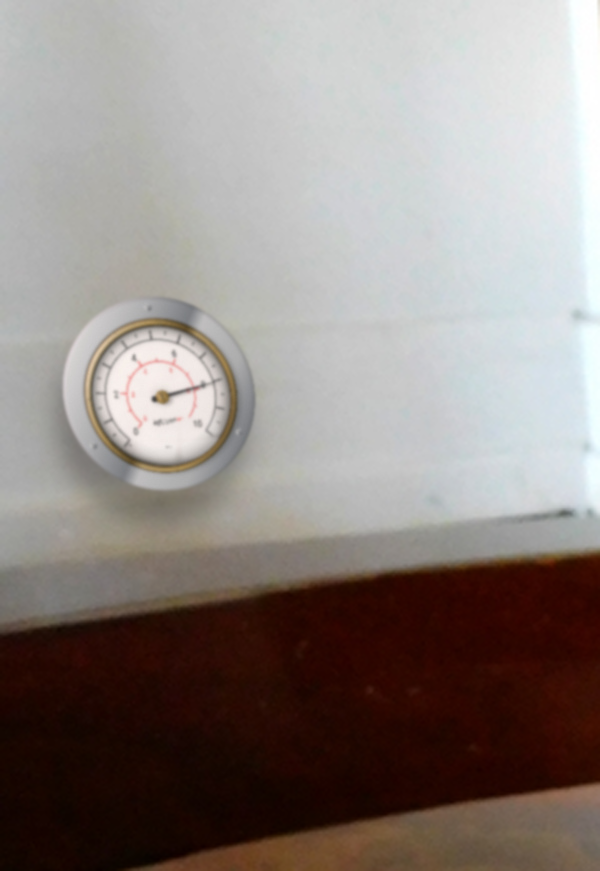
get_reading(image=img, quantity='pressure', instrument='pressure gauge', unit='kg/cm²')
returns 8 kg/cm²
